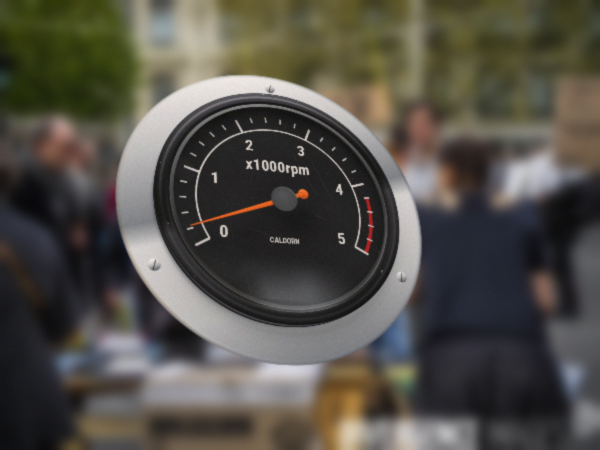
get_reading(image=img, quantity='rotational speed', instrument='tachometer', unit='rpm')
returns 200 rpm
